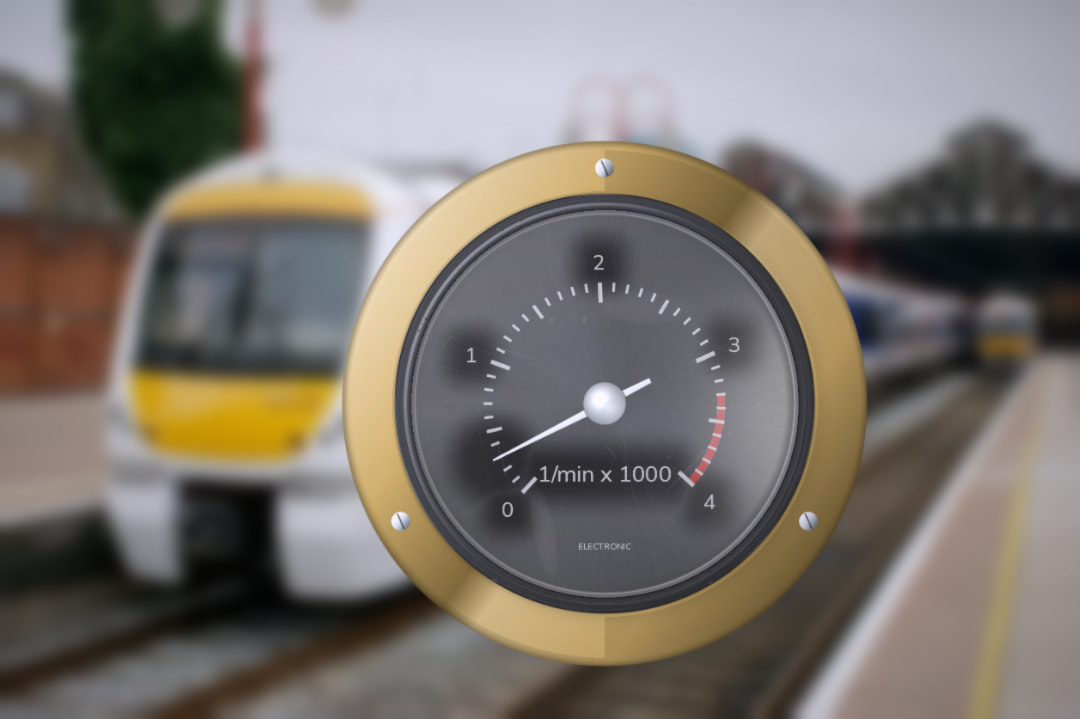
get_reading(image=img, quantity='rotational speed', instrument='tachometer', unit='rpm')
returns 300 rpm
